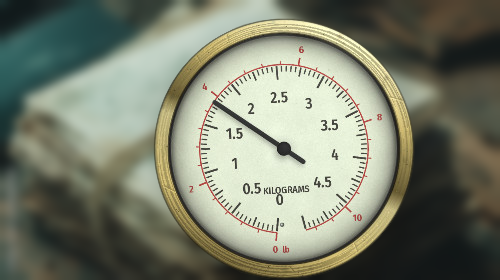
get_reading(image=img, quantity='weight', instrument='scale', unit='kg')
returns 1.75 kg
